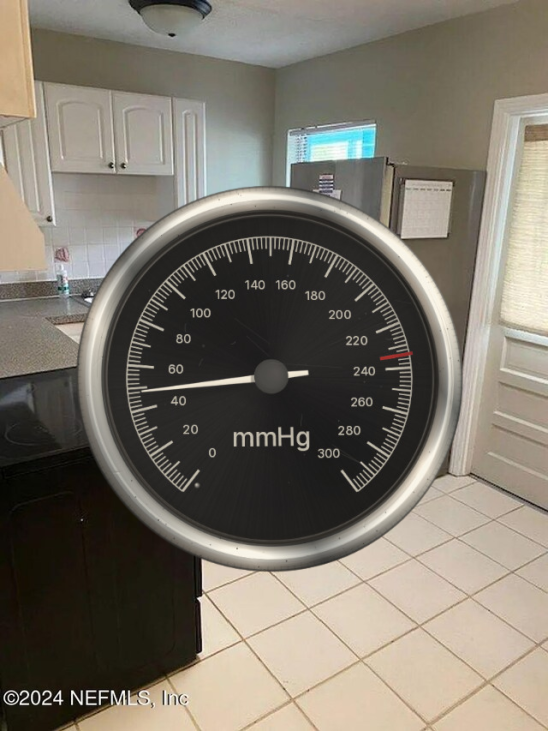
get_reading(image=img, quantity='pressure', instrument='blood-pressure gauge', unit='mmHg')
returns 48 mmHg
